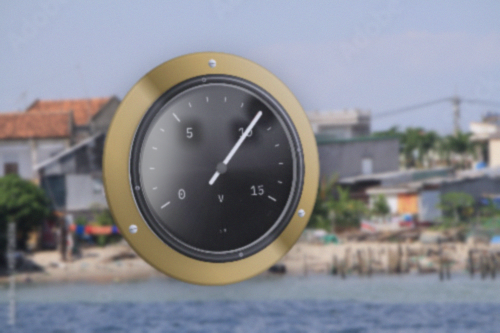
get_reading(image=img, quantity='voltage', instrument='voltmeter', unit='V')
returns 10 V
